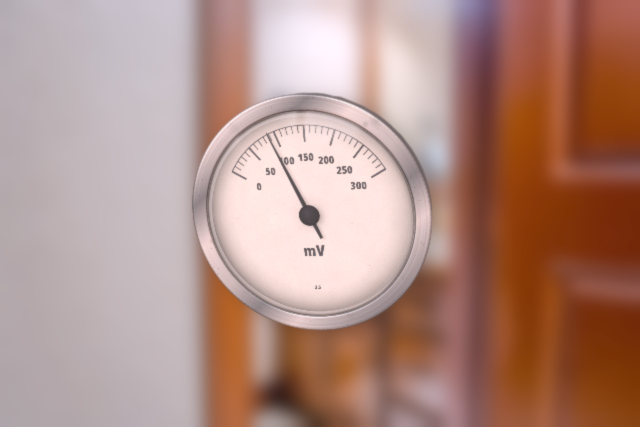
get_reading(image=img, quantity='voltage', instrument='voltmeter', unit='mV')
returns 90 mV
